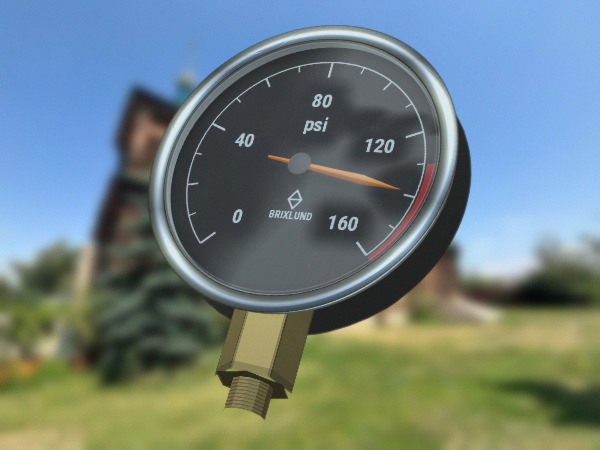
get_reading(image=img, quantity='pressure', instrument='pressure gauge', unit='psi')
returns 140 psi
